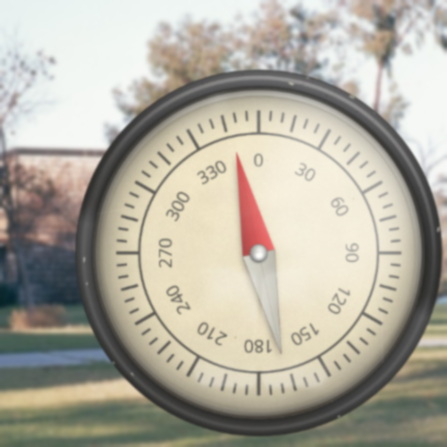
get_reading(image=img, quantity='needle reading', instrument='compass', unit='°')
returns 347.5 °
